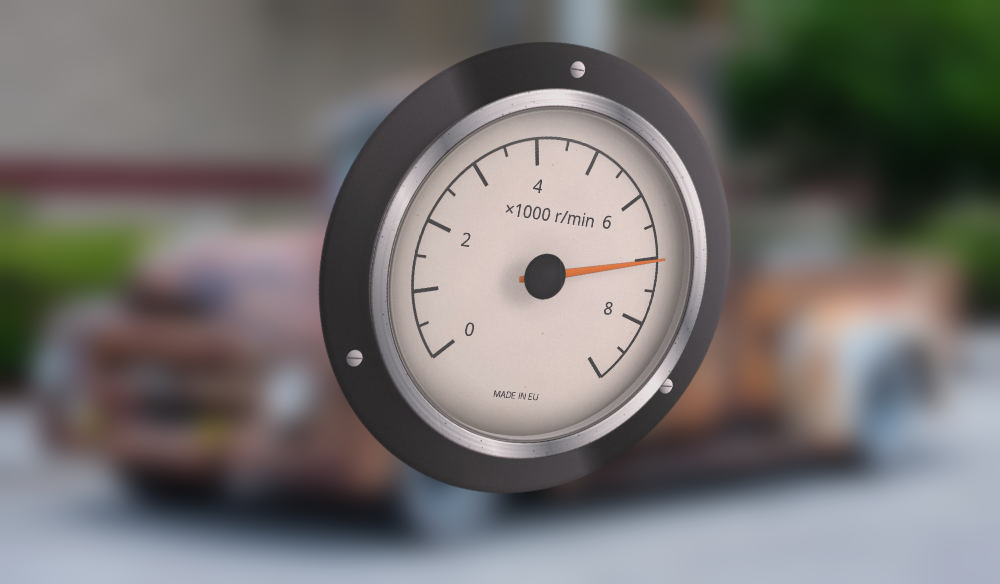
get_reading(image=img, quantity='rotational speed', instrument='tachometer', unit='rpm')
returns 7000 rpm
